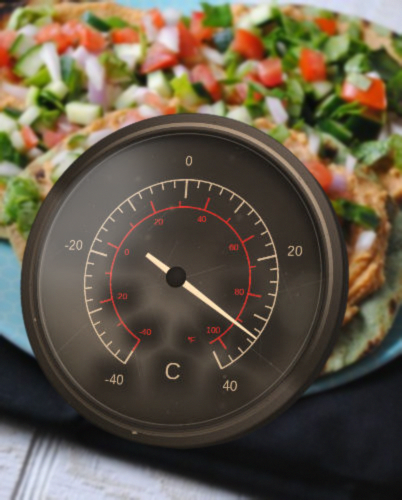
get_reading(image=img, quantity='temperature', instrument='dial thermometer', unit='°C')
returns 33 °C
